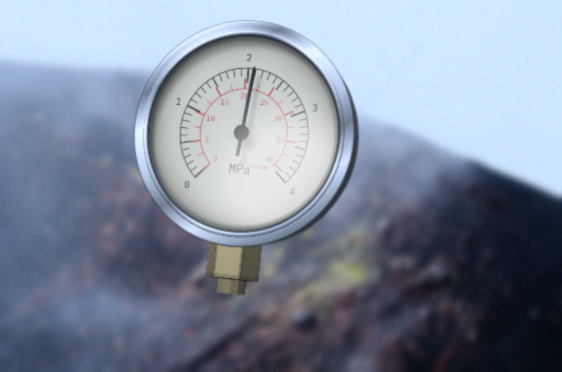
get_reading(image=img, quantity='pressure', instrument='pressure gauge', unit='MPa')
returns 2.1 MPa
